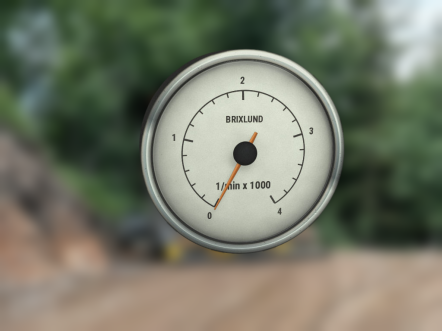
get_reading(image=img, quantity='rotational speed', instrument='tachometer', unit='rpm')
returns 0 rpm
